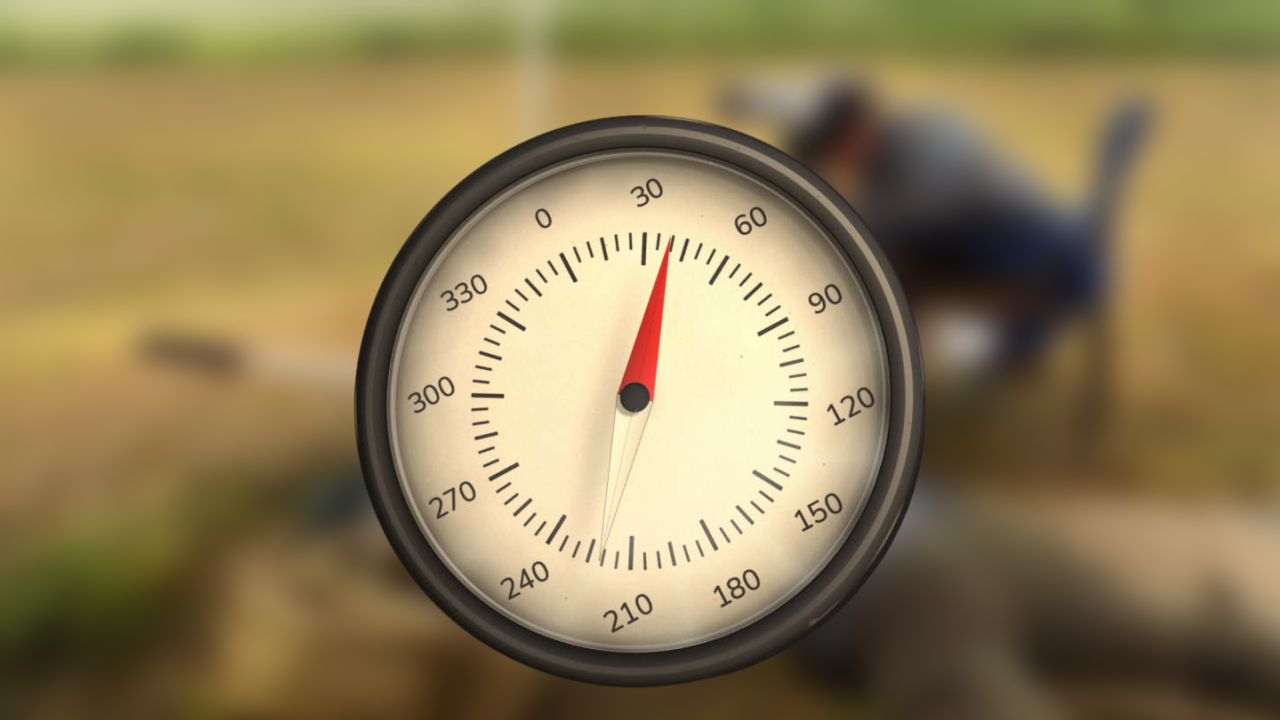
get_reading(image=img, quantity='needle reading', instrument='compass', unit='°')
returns 40 °
